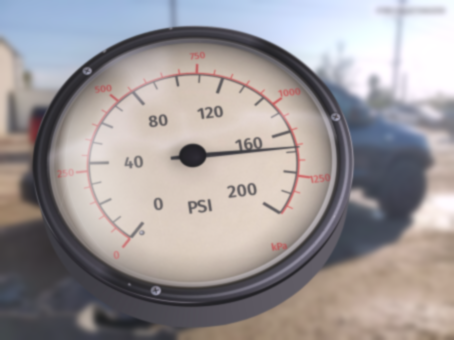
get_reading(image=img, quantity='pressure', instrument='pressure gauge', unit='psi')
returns 170 psi
